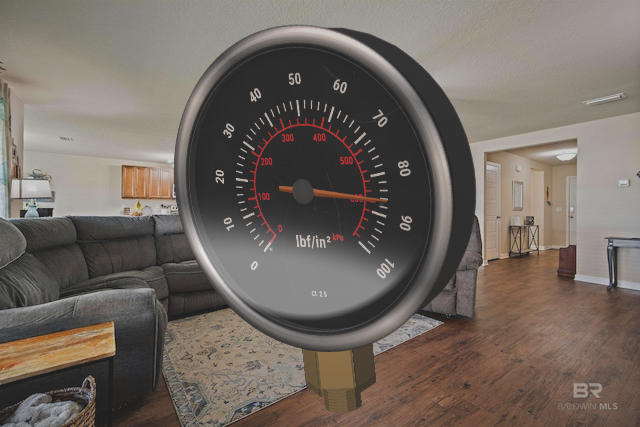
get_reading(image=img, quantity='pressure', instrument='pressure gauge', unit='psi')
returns 86 psi
